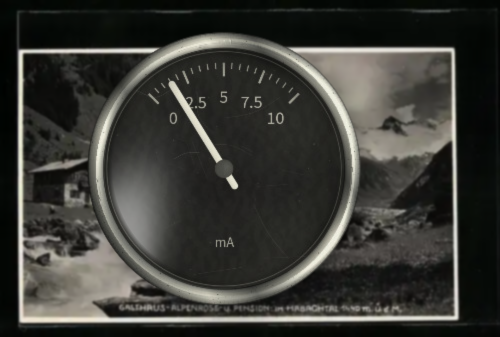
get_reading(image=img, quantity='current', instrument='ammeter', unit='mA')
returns 1.5 mA
